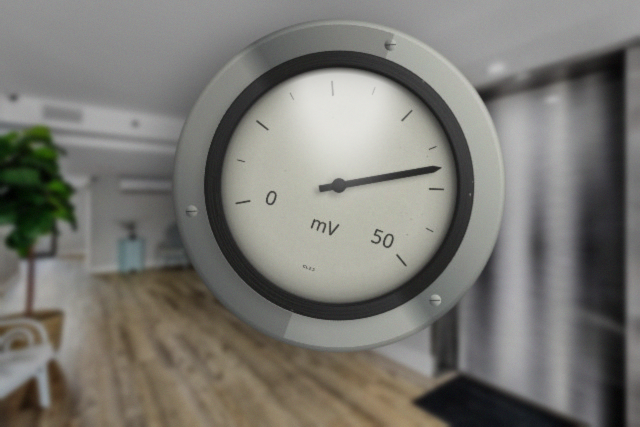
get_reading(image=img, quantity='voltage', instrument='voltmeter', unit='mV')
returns 37.5 mV
